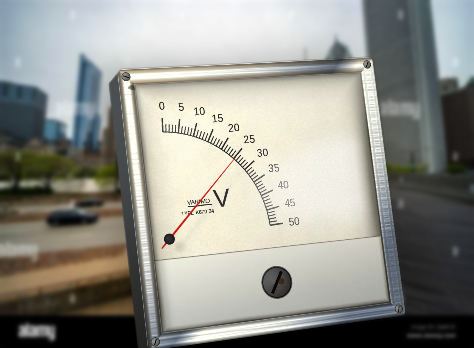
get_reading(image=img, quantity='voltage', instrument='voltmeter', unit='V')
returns 25 V
